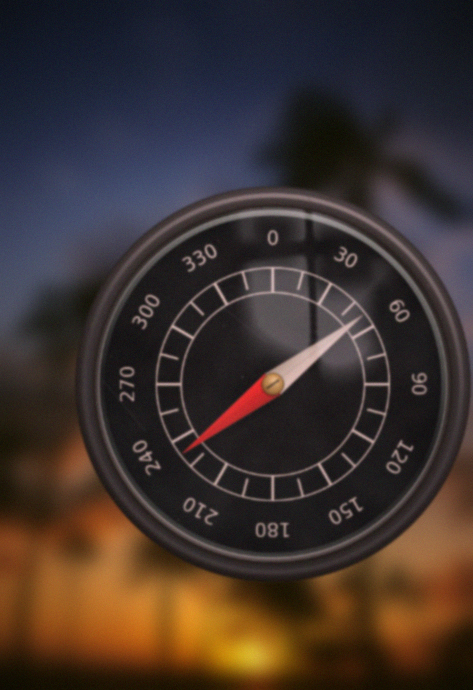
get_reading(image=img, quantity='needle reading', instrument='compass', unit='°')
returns 232.5 °
